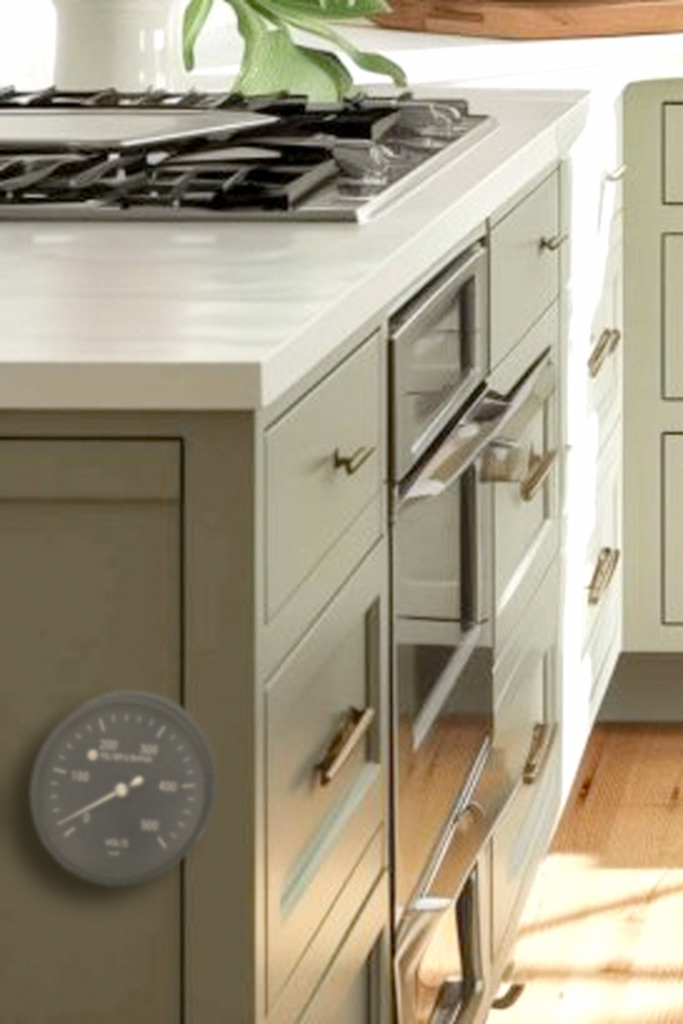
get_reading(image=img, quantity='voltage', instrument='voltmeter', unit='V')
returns 20 V
